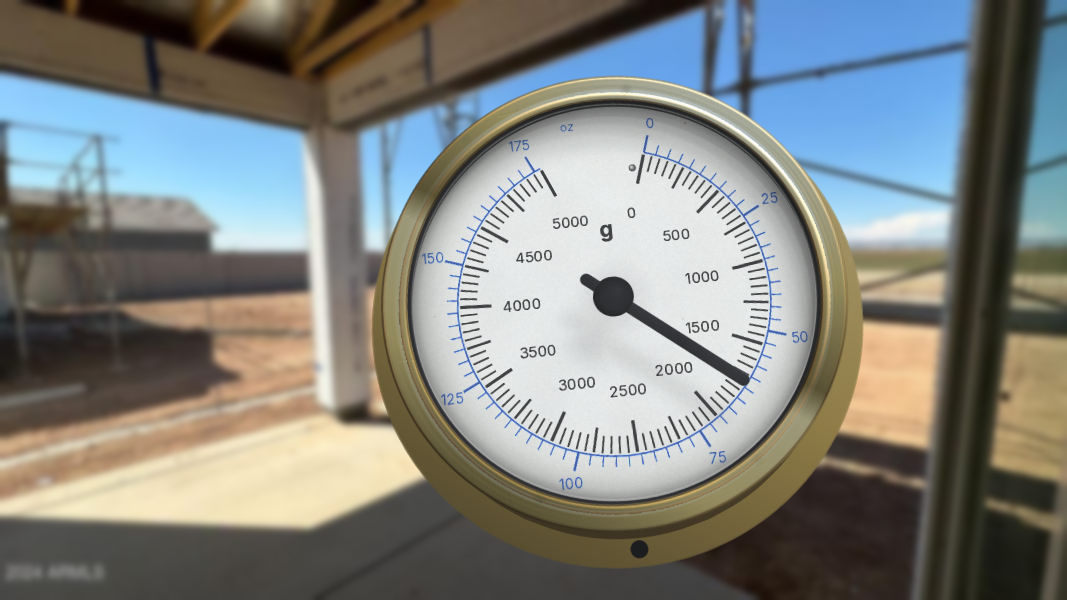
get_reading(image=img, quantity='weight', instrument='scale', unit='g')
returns 1750 g
